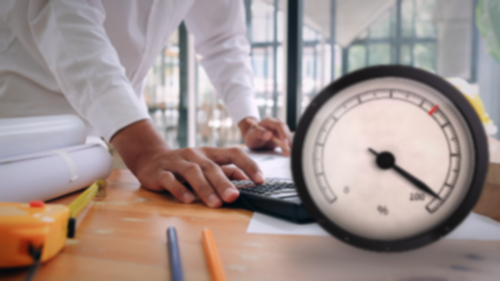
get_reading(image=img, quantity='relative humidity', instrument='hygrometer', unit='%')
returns 95 %
